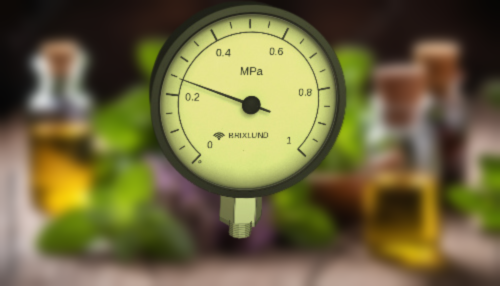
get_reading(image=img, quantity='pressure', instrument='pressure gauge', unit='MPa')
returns 0.25 MPa
